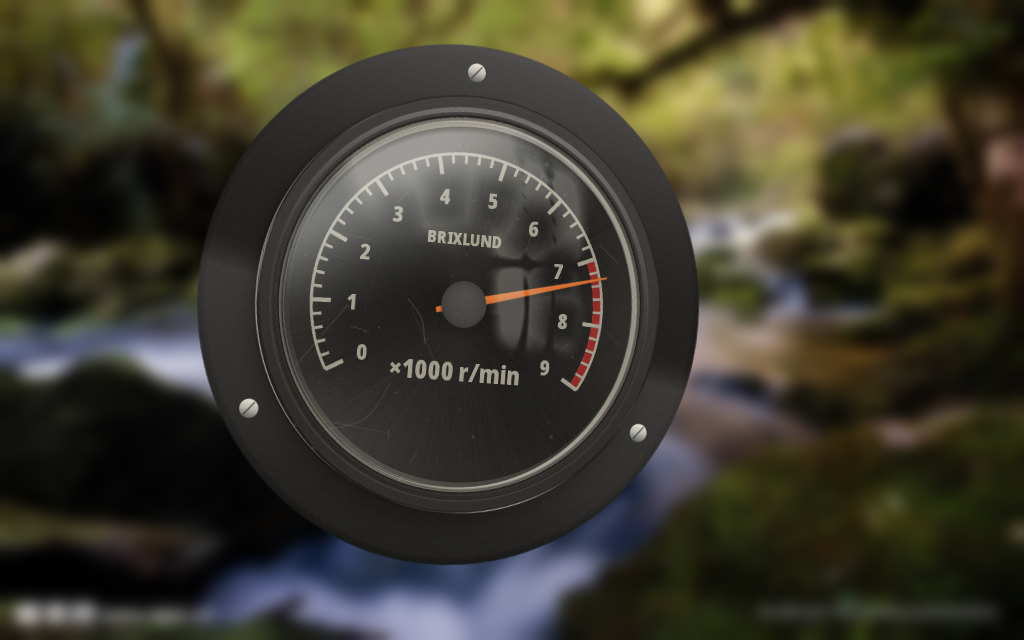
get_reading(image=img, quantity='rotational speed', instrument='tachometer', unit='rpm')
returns 7300 rpm
